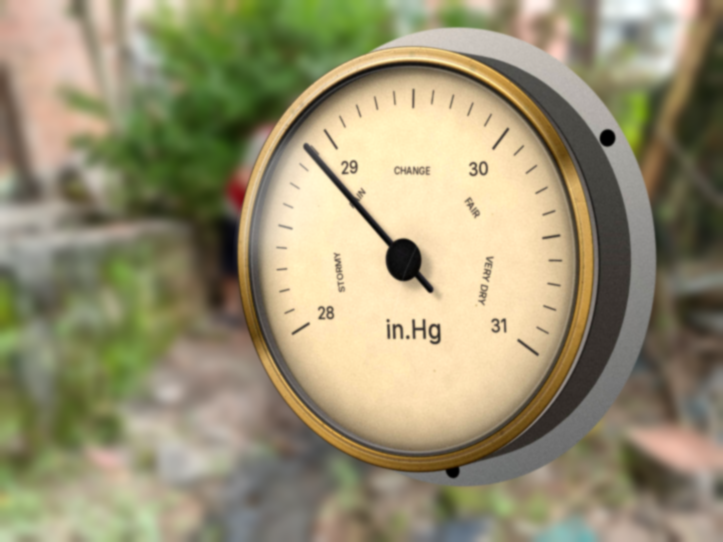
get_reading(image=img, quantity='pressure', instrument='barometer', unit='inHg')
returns 28.9 inHg
